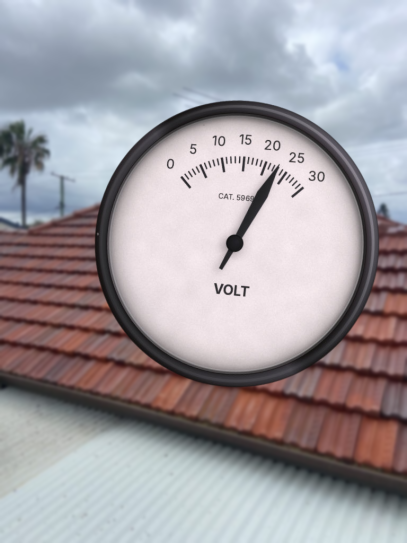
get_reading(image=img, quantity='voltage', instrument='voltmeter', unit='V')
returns 23 V
